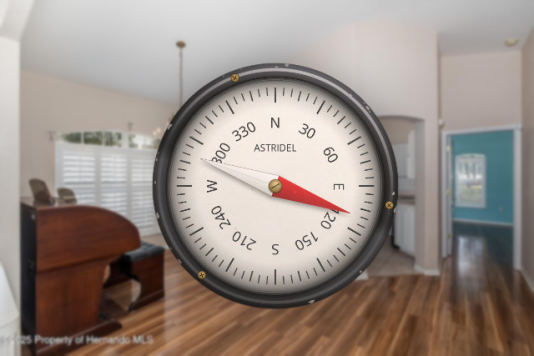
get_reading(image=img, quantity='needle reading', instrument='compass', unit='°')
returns 110 °
